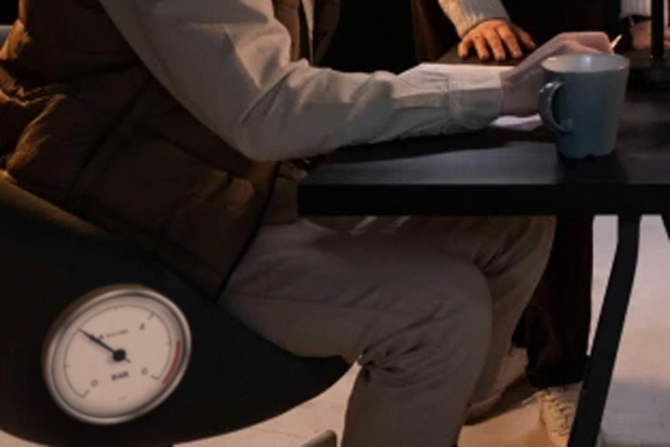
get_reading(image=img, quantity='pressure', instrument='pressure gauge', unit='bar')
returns 2 bar
